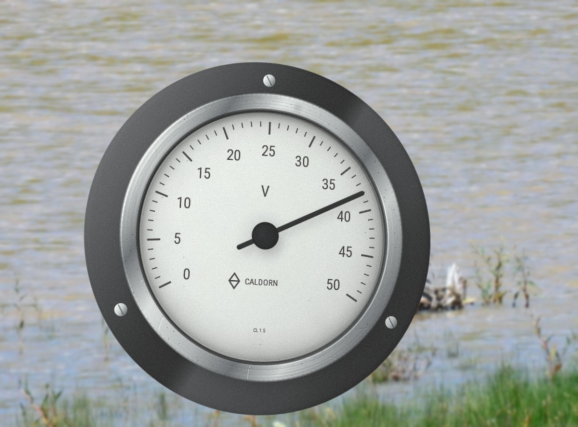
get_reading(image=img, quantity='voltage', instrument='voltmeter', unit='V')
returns 38 V
